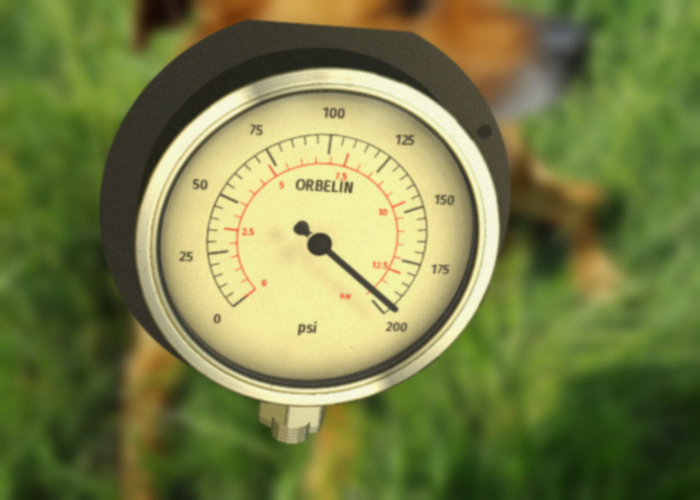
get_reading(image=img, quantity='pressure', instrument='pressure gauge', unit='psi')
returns 195 psi
